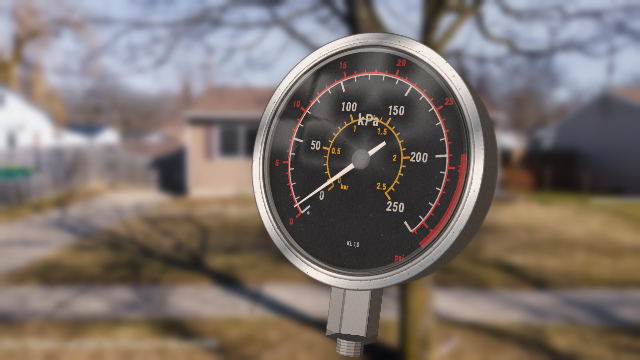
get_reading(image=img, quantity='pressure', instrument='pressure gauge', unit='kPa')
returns 5 kPa
